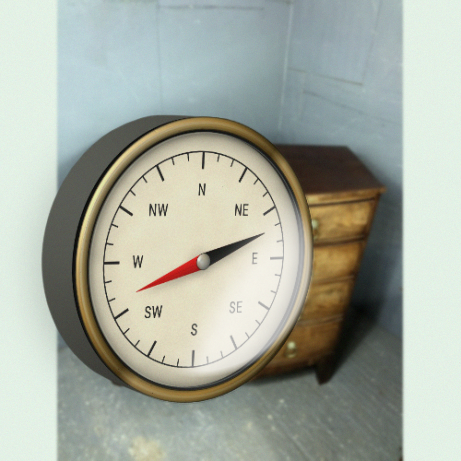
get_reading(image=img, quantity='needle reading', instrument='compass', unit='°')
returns 250 °
